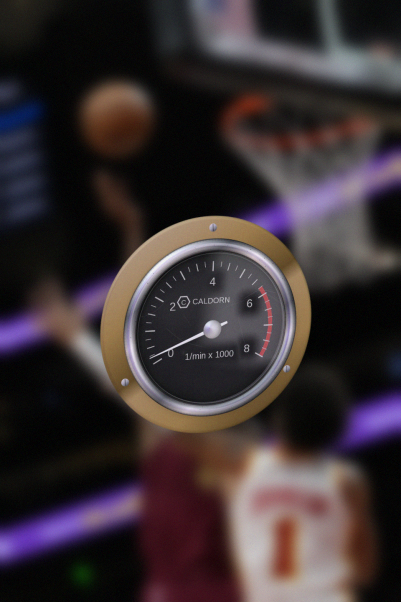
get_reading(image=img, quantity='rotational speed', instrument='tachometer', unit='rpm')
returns 250 rpm
